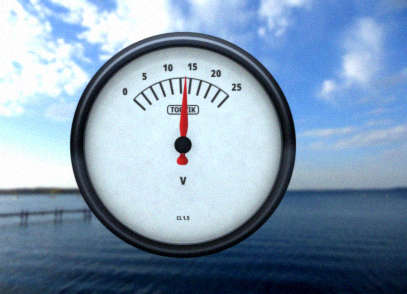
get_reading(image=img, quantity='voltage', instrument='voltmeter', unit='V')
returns 13.75 V
